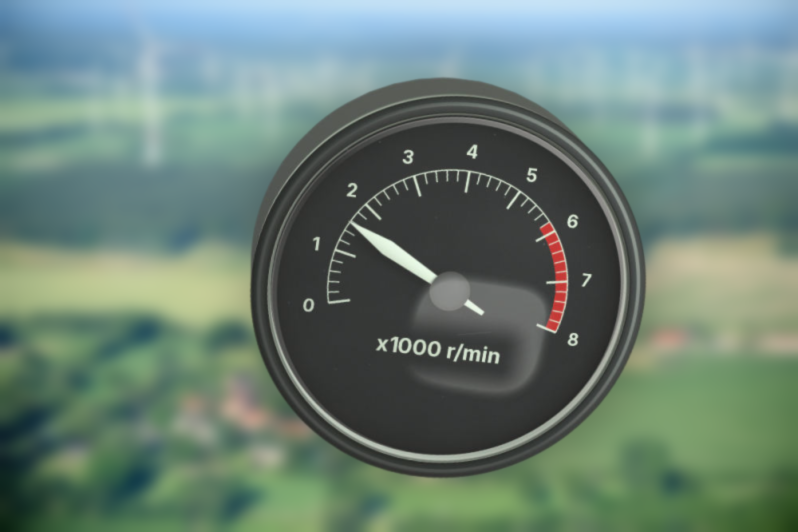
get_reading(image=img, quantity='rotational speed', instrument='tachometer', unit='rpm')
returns 1600 rpm
